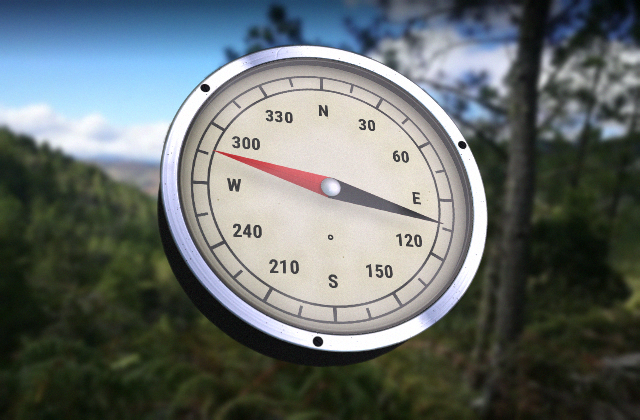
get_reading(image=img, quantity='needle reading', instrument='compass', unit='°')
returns 285 °
